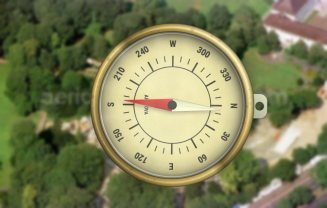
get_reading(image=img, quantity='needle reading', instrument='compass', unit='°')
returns 185 °
